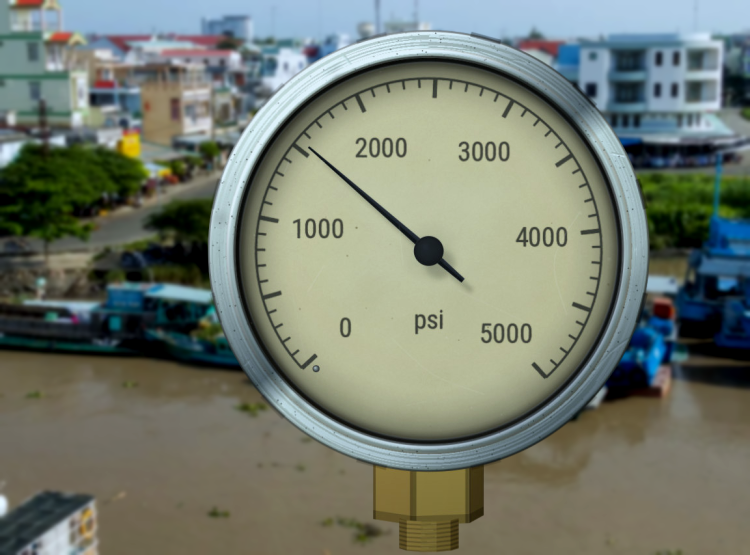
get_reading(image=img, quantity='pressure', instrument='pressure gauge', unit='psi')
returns 1550 psi
